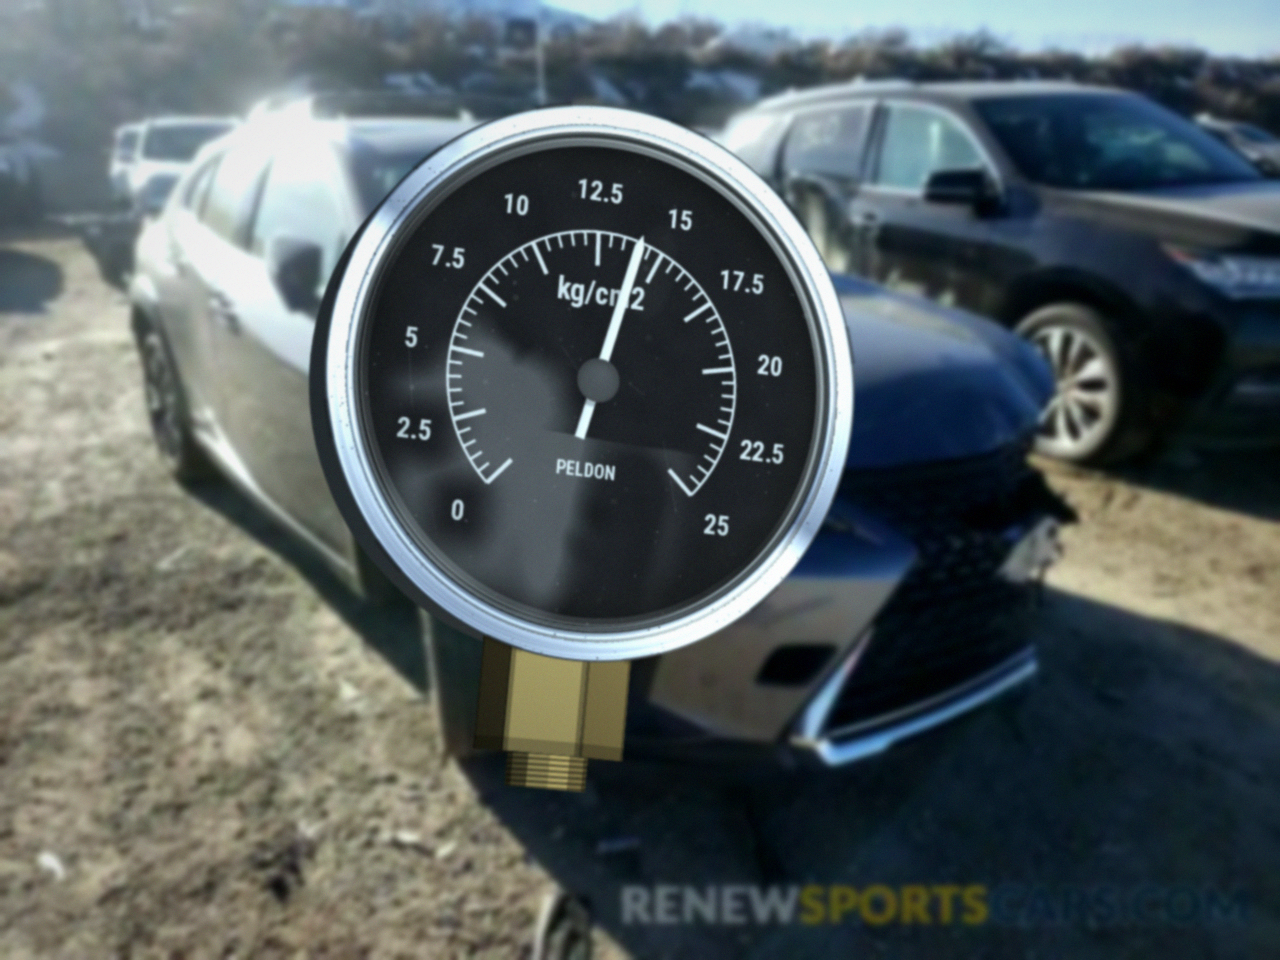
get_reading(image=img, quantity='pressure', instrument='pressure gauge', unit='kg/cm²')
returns 14 kg/cm²
